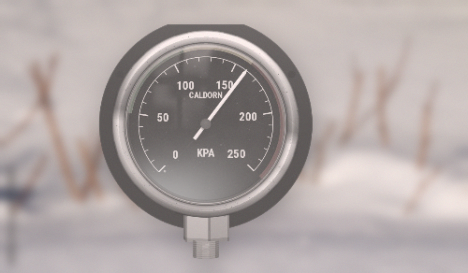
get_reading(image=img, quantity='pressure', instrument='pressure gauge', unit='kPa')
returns 160 kPa
